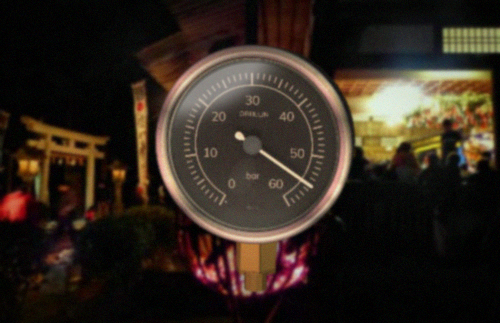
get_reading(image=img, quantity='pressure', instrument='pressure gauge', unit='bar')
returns 55 bar
